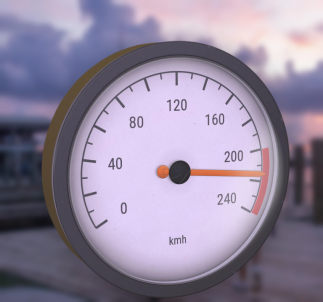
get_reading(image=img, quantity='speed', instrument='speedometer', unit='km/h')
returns 215 km/h
